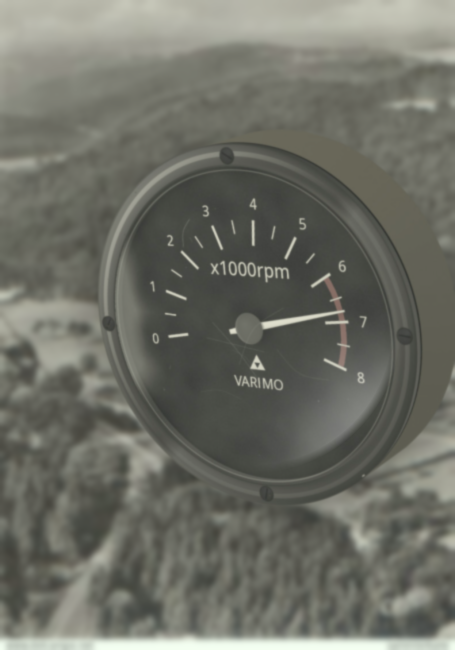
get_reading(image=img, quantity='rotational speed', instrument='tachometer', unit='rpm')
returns 6750 rpm
